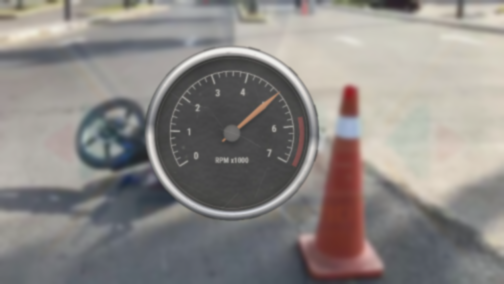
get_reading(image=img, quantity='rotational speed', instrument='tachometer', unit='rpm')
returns 5000 rpm
